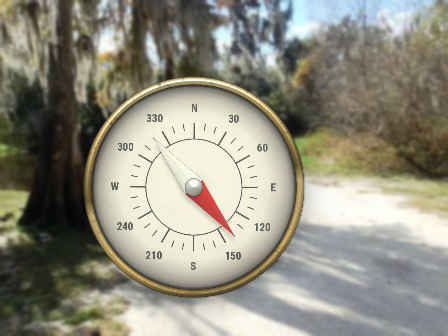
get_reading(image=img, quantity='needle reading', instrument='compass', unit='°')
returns 140 °
